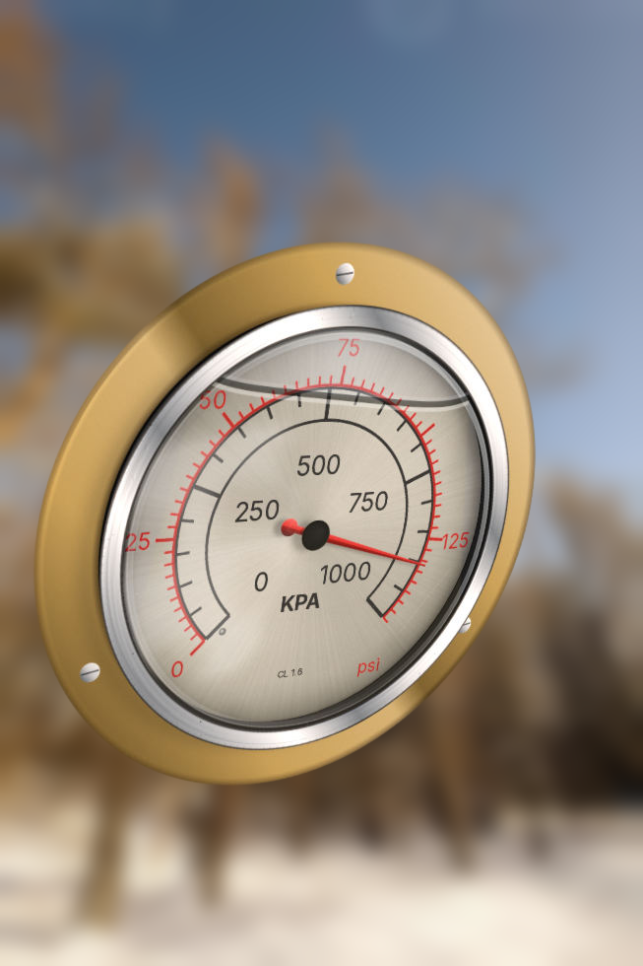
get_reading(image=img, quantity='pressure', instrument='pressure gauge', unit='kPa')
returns 900 kPa
